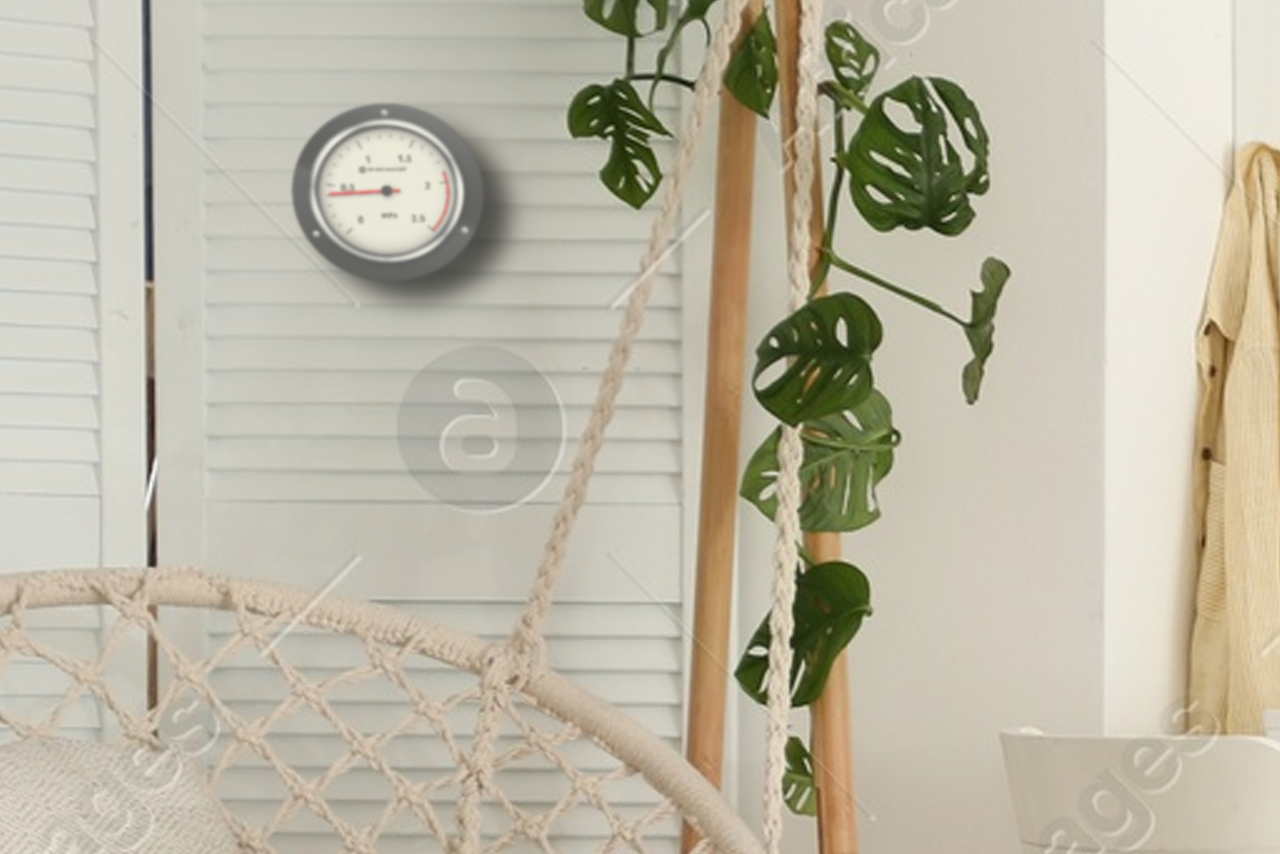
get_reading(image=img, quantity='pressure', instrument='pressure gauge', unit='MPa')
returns 0.4 MPa
